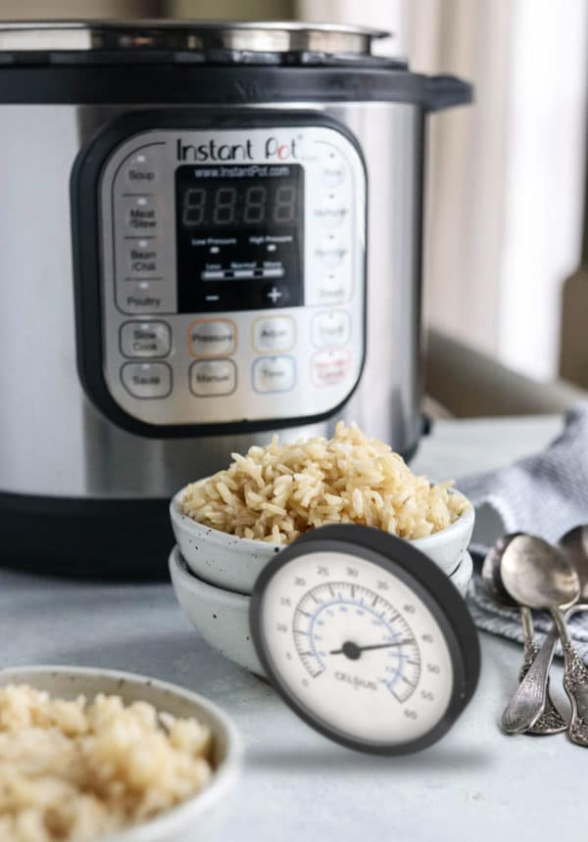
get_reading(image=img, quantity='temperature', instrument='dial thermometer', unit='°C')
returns 45 °C
